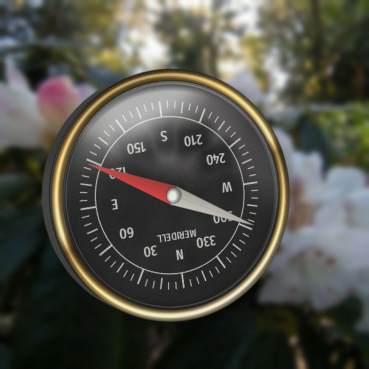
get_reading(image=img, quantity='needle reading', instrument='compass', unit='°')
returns 117.5 °
